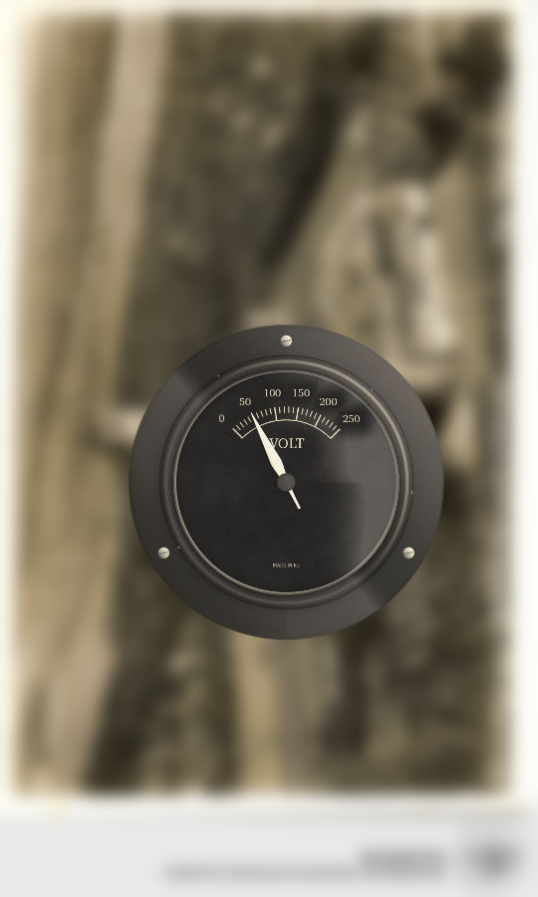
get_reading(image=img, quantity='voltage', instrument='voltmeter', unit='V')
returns 50 V
